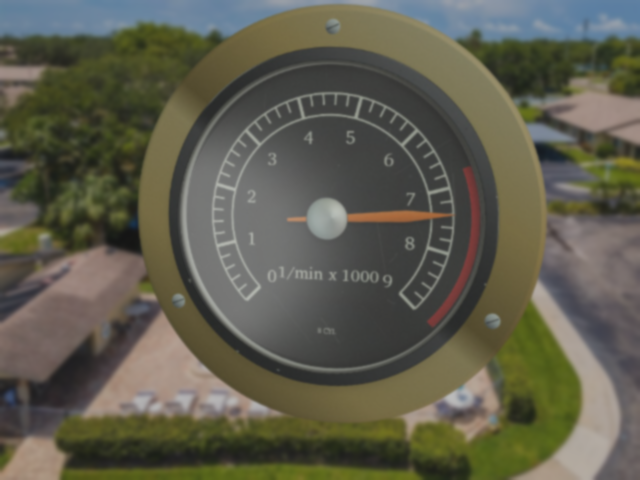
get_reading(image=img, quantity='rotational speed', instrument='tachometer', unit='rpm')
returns 7400 rpm
